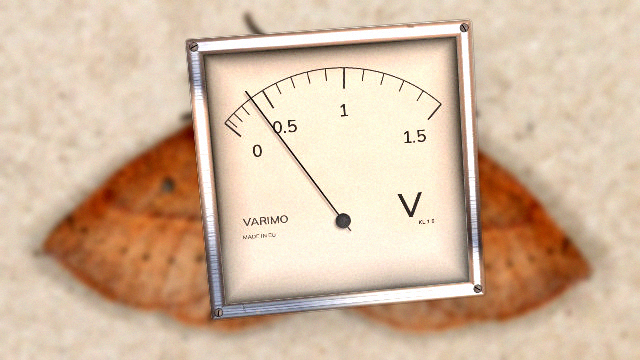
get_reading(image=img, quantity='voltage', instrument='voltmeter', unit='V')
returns 0.4 V
